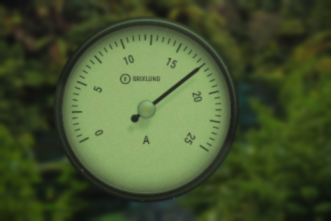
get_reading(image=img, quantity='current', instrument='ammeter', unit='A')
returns 17.5 A
